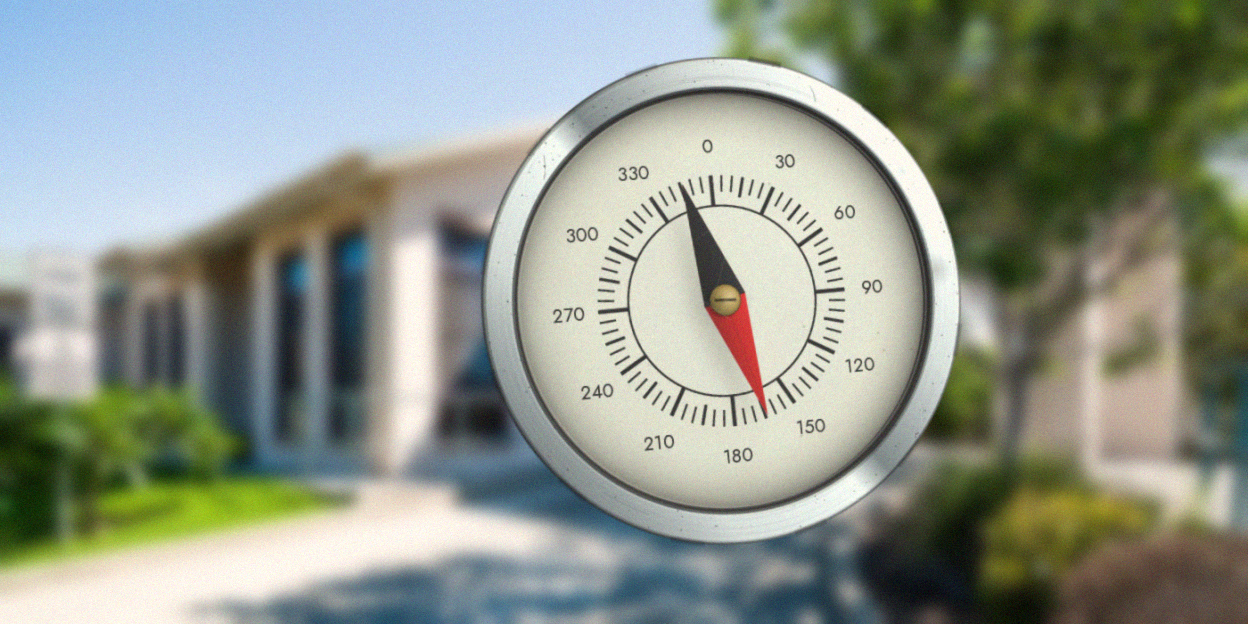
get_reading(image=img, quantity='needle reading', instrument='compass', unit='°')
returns 165 °
